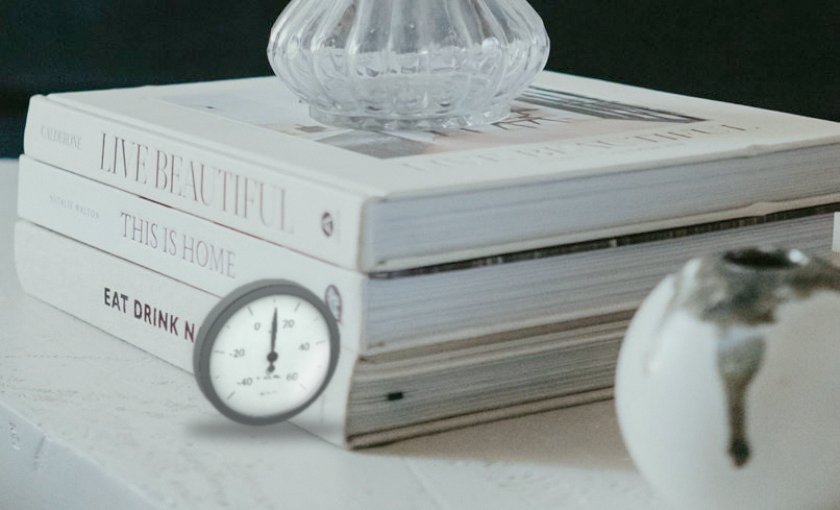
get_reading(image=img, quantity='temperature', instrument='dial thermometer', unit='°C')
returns 10 °C
